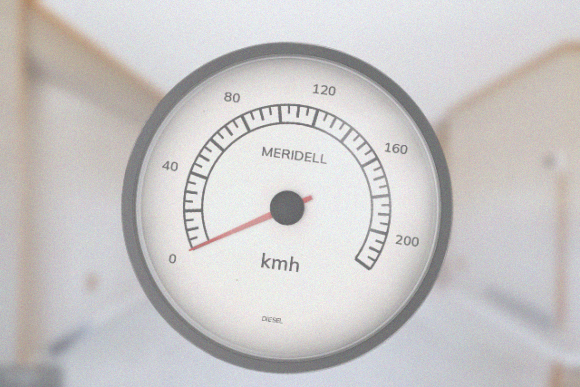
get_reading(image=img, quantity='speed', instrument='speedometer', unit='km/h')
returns 0 km/h
